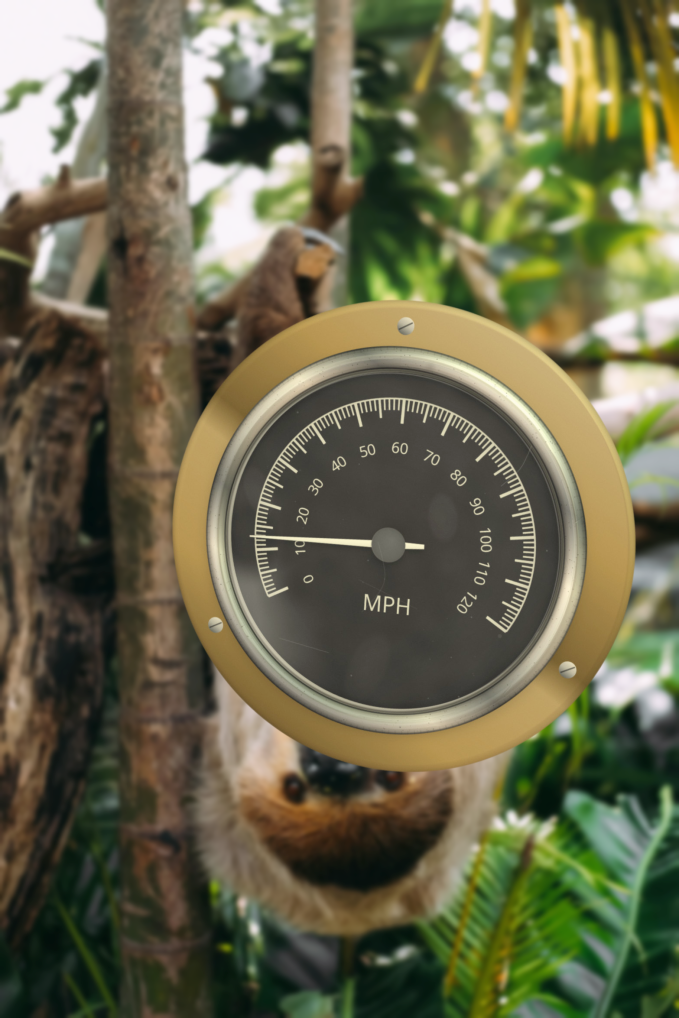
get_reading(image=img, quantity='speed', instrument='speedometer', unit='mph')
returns 13 mph
